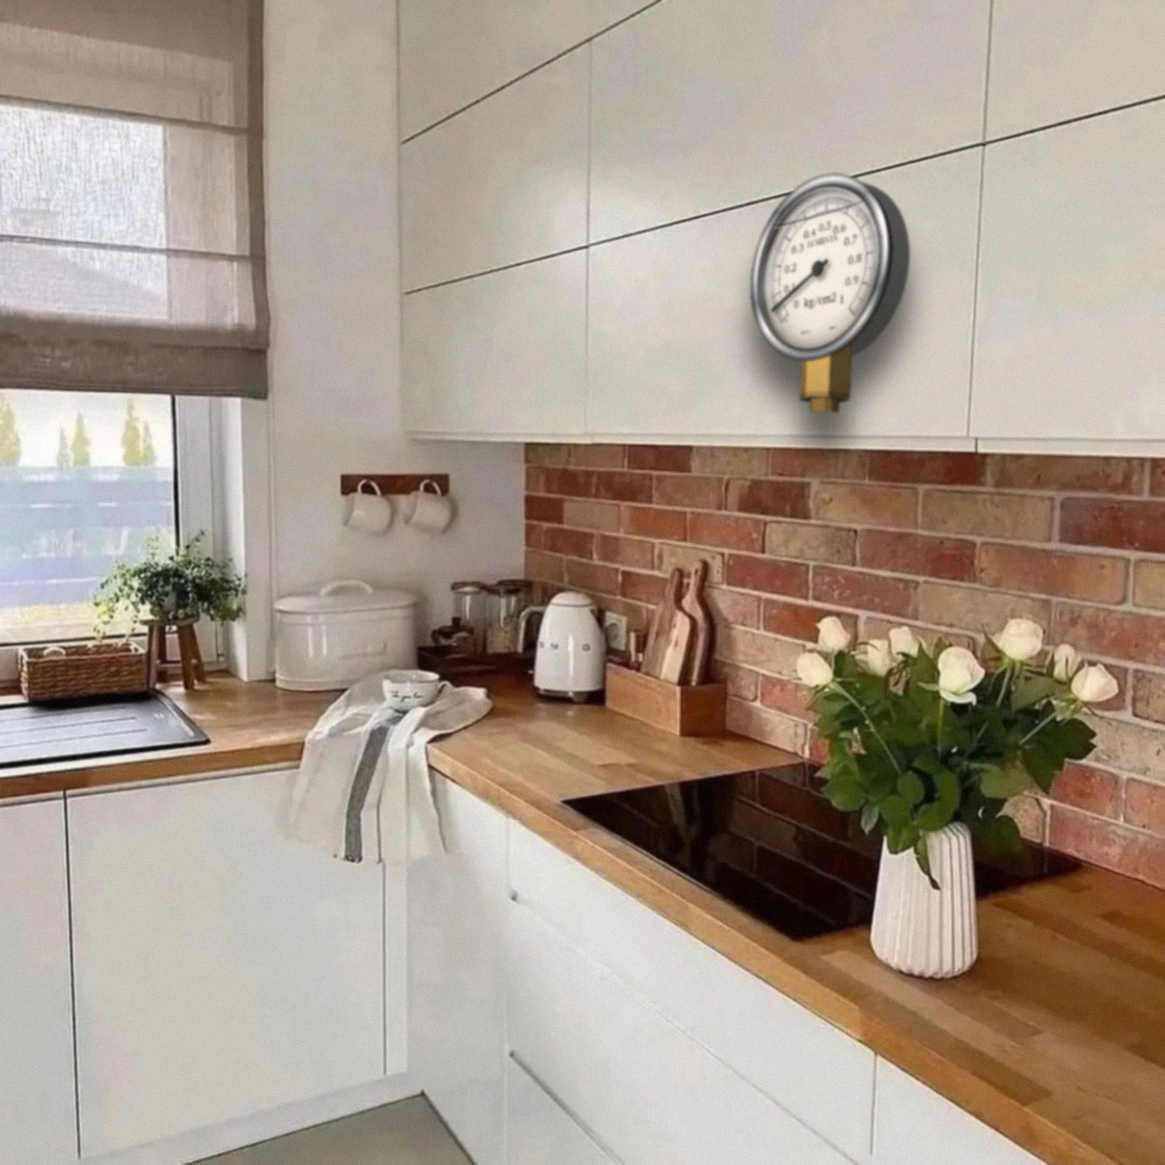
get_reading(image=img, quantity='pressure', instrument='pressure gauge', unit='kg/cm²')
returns 0.05 kg/cm²
